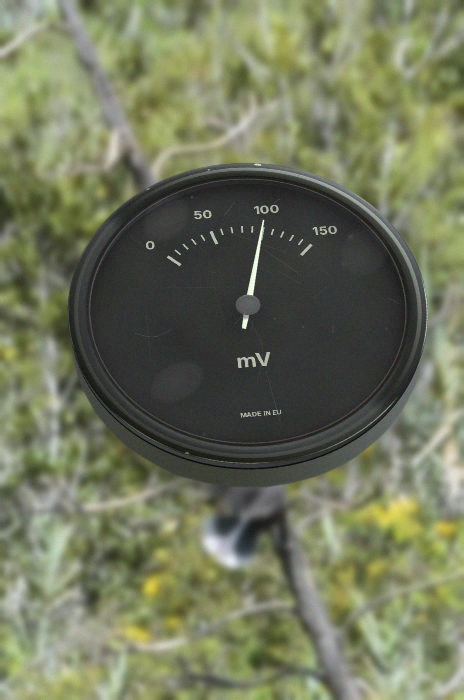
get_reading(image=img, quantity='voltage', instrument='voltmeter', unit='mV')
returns 100 mV
